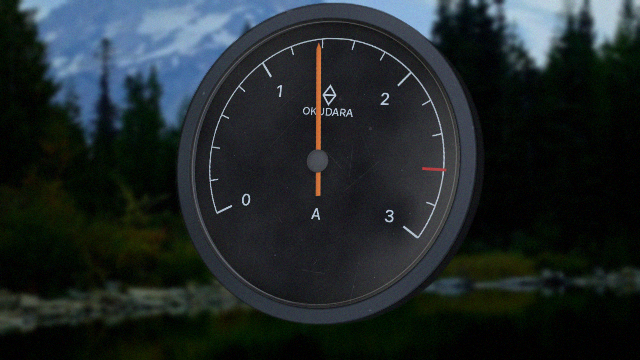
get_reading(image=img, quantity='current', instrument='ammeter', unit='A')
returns 1.4 A
